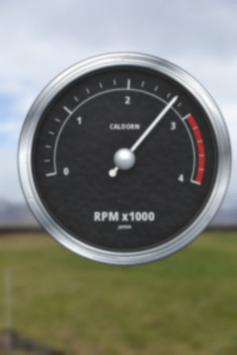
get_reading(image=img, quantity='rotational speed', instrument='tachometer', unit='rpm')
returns 2700 rpm
